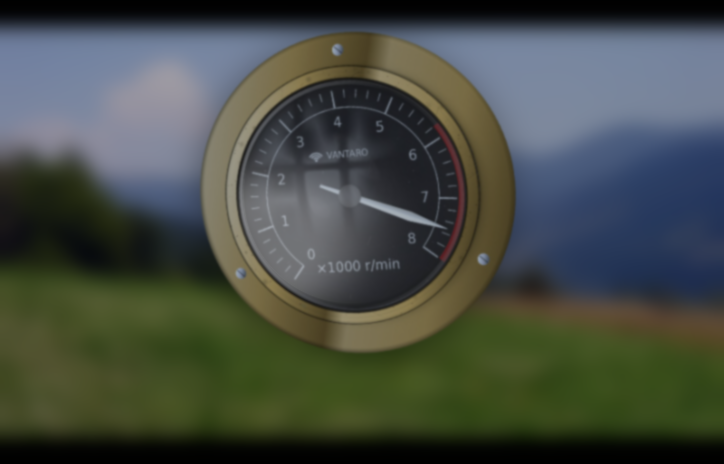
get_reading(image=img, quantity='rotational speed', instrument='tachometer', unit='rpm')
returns 7500 rpm
